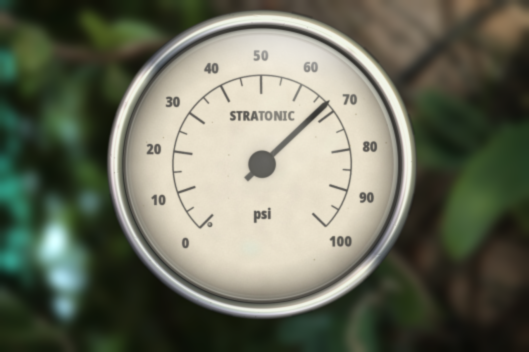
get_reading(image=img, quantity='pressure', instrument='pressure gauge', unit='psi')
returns 67.5 psi
